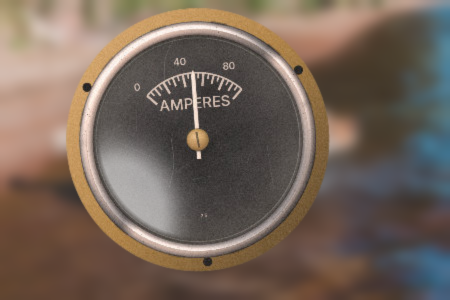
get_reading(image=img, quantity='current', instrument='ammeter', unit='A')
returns 50 A
